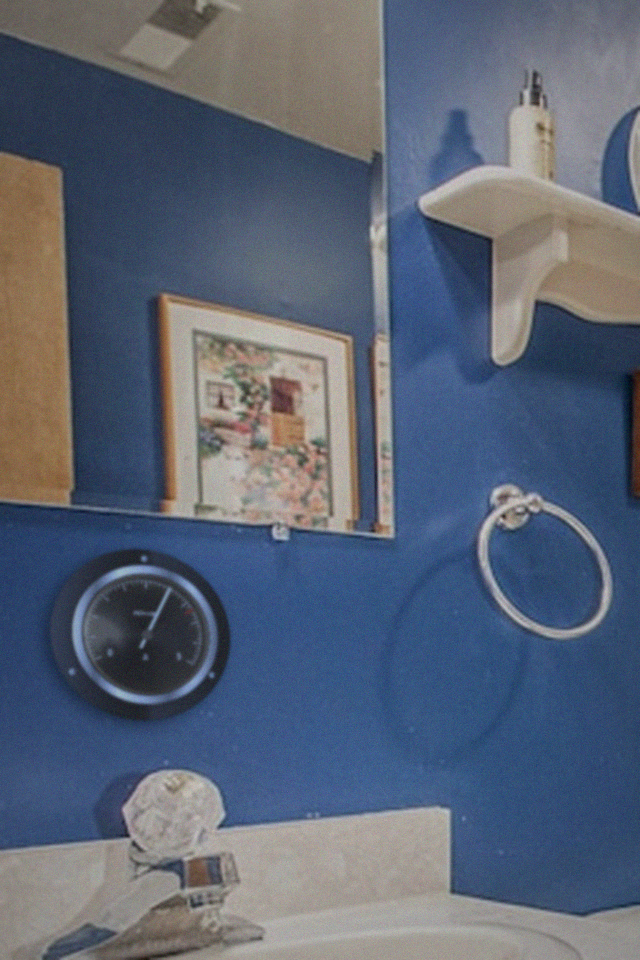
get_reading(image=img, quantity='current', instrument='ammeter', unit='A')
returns 3 A
